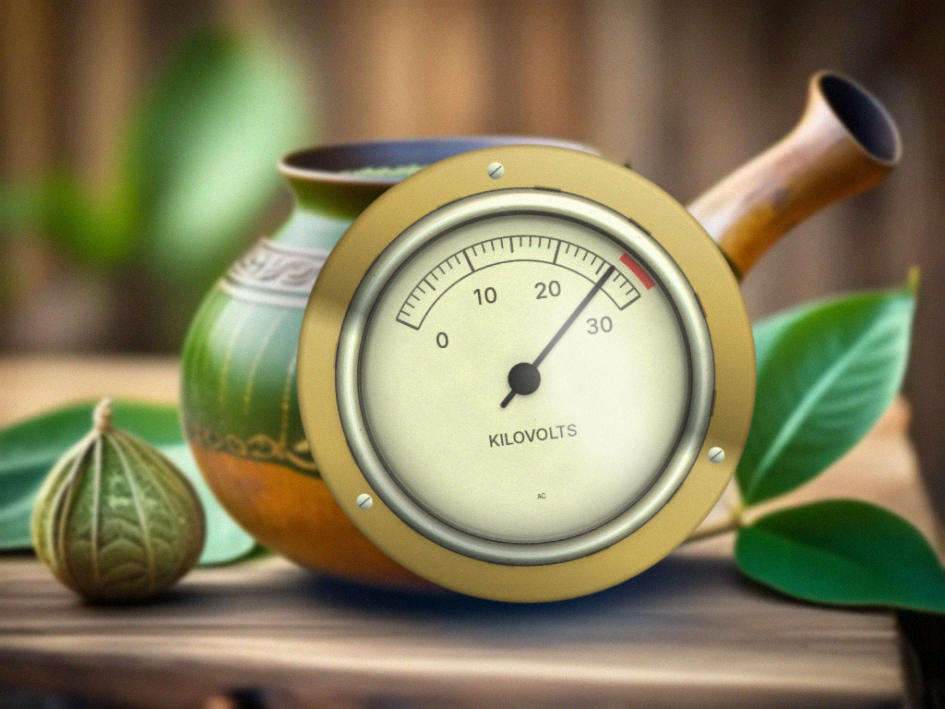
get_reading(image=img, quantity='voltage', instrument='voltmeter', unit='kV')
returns 26 kV
